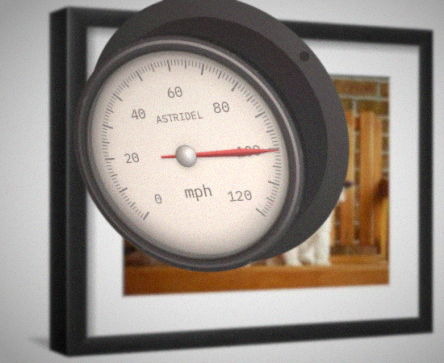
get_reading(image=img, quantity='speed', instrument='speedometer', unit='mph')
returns 100 mph
